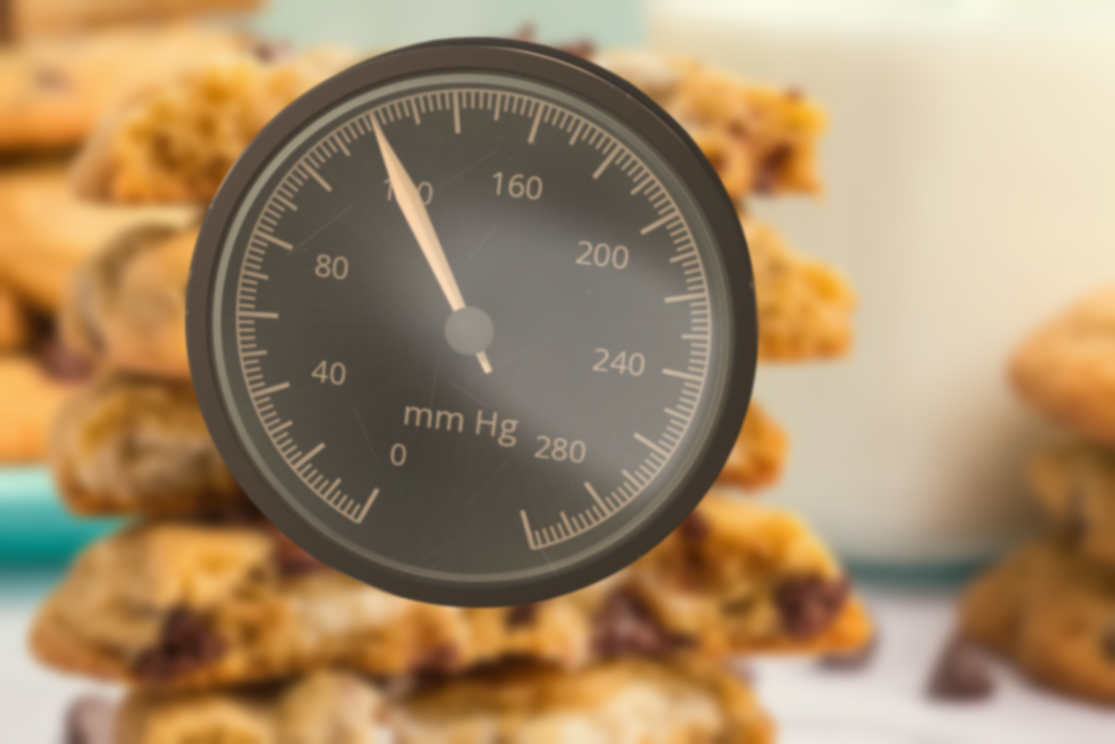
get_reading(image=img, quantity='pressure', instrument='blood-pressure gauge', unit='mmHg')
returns 120 mmHg
